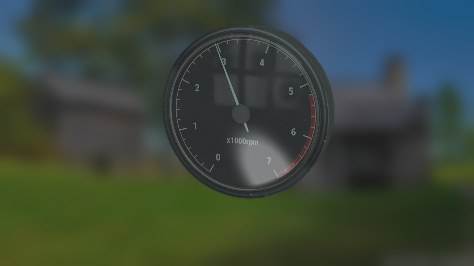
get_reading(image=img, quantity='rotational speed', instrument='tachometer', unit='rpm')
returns 3000 rpm
